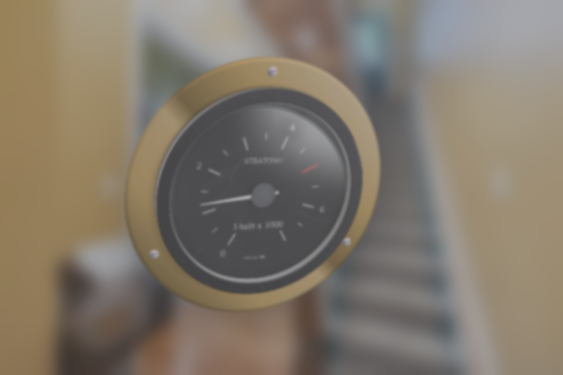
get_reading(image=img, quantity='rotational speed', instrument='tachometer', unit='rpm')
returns 1250 rpm
